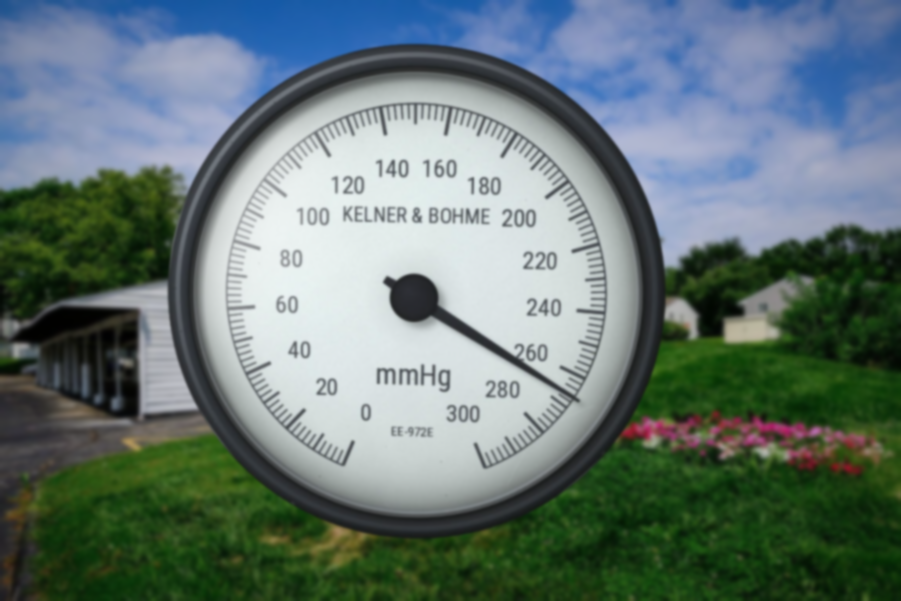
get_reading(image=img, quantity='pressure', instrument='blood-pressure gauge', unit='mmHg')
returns 266 mmHg
